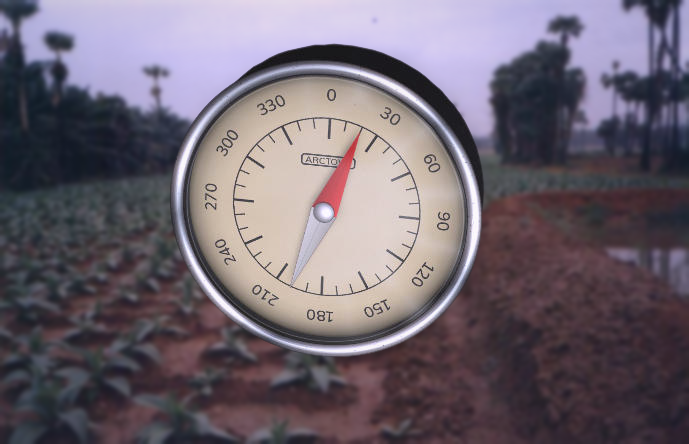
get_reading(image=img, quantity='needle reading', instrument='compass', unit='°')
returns 20 °
